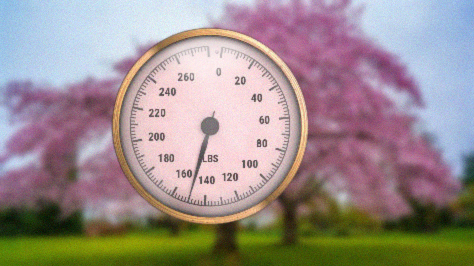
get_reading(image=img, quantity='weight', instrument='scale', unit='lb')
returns 150 lb
